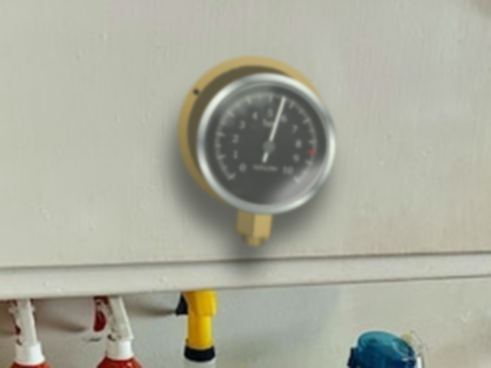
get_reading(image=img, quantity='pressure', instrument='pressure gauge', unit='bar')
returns 5.5 bar
